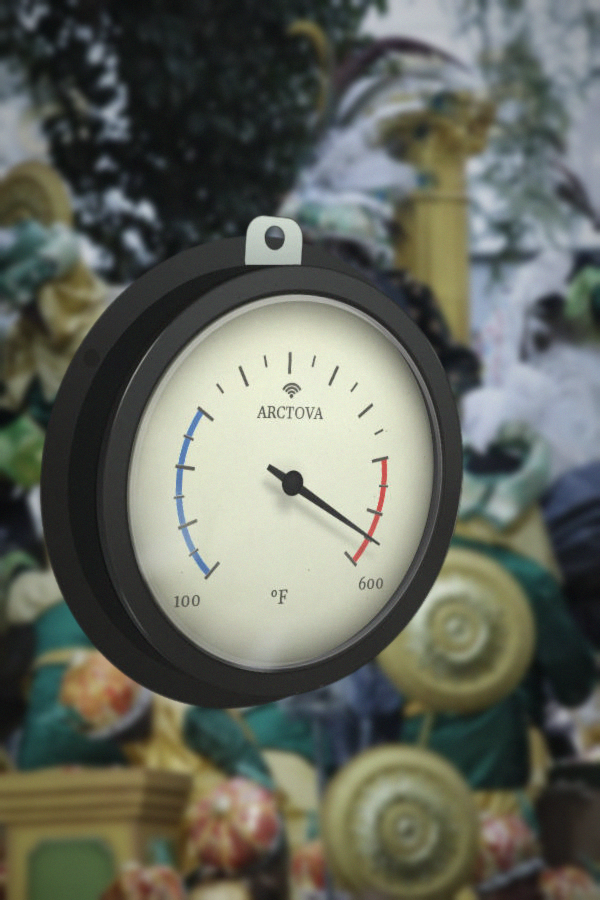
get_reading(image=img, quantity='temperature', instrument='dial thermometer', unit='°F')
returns 575 °F
